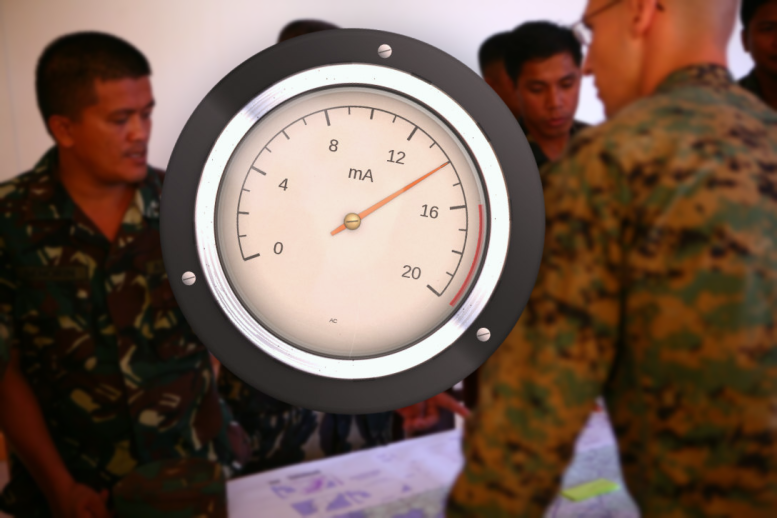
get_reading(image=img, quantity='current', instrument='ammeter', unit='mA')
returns 14 mA
